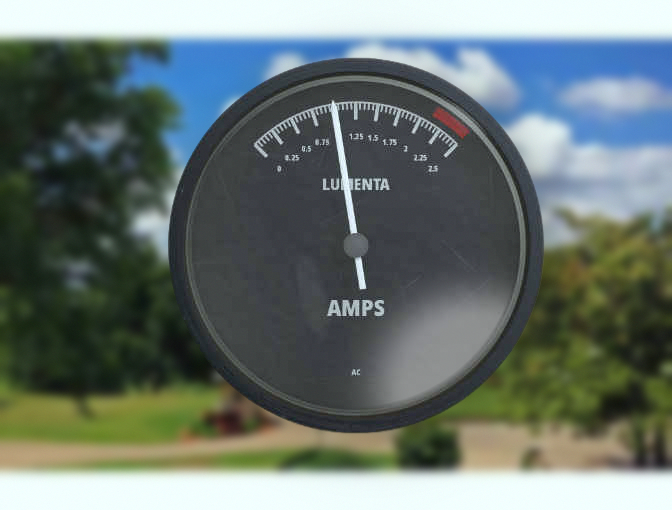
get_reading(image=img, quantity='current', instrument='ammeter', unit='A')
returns 1 A
